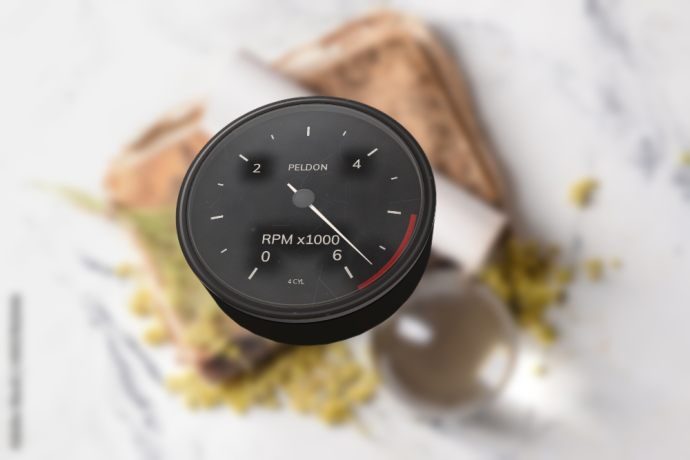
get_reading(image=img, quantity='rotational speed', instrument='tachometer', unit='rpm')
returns 5750 rpm
